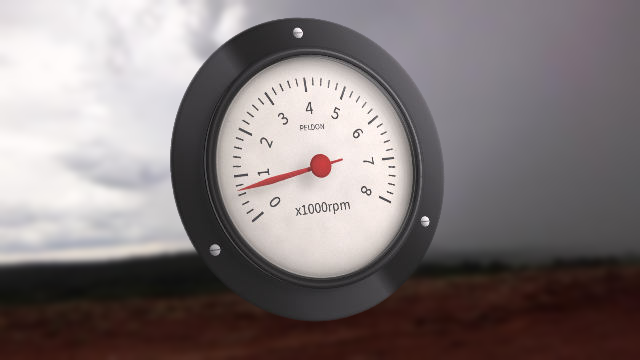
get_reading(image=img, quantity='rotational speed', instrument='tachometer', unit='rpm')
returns 700 rpm
